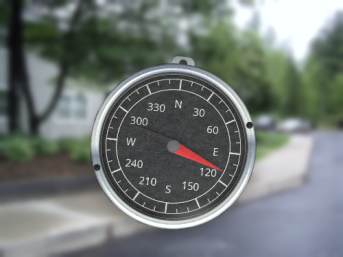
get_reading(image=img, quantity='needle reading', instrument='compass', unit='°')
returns 110 °
